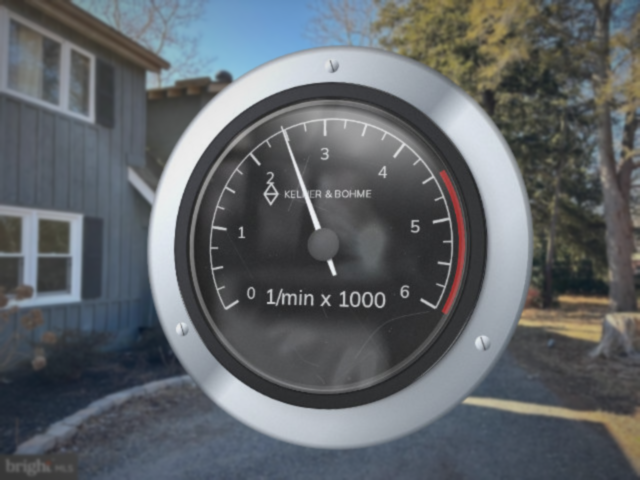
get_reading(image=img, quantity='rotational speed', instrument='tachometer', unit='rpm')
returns 2500 rpm
